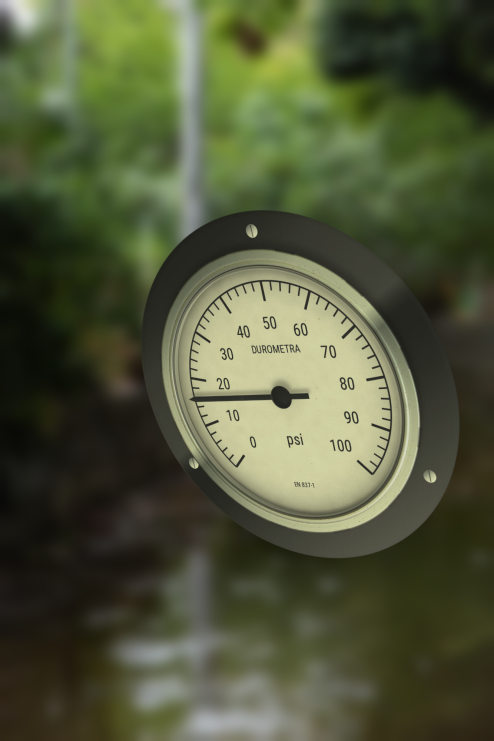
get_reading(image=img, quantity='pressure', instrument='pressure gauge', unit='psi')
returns 16 psi
